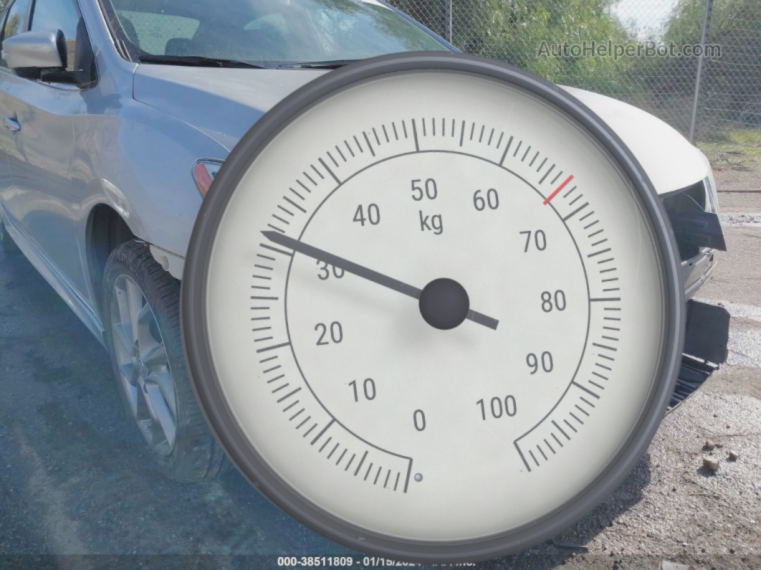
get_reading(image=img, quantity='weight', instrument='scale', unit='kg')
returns 31 kg
